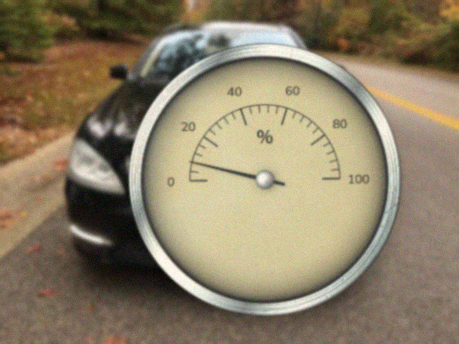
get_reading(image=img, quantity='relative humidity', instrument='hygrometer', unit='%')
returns 8 %
